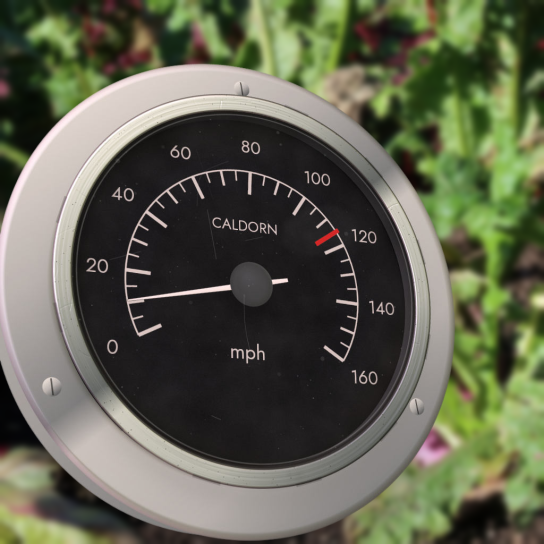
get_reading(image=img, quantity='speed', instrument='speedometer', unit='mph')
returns 10 mph
